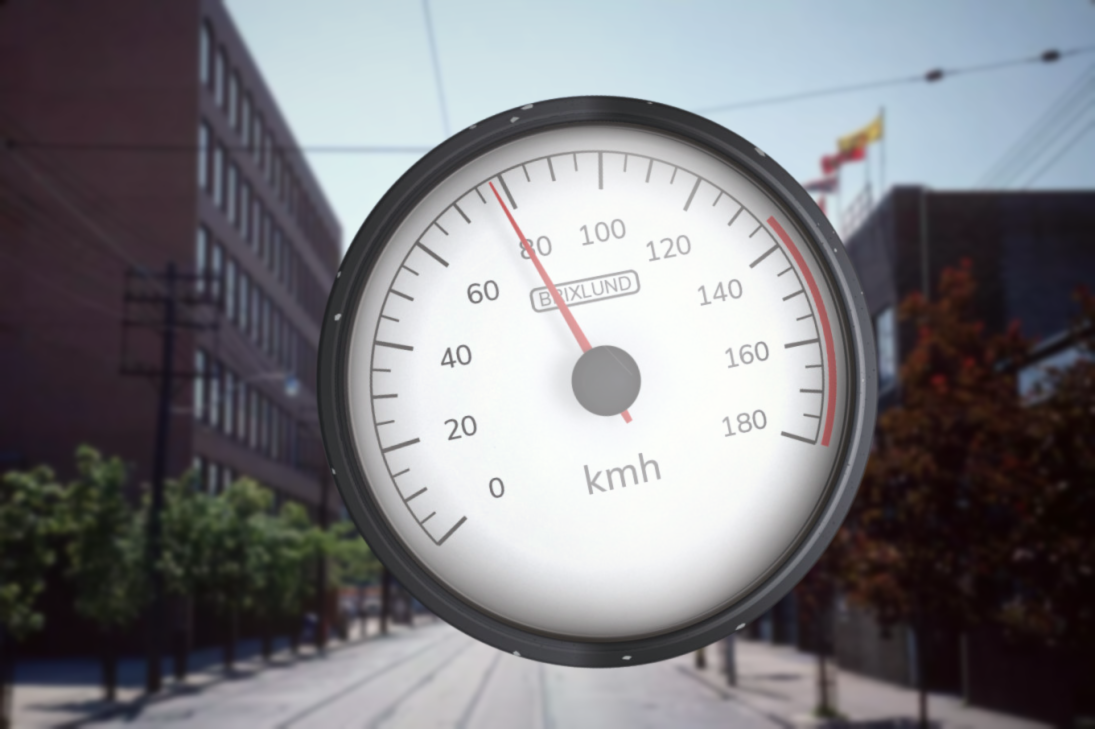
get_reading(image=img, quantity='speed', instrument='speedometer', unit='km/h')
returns 77.5 km/h
